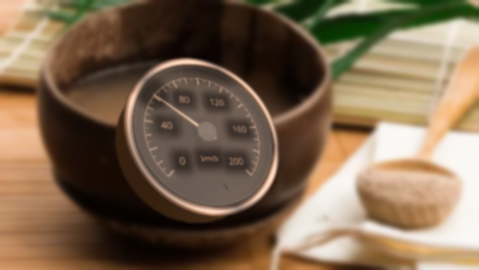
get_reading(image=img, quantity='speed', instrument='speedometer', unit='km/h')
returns 60 km/h
